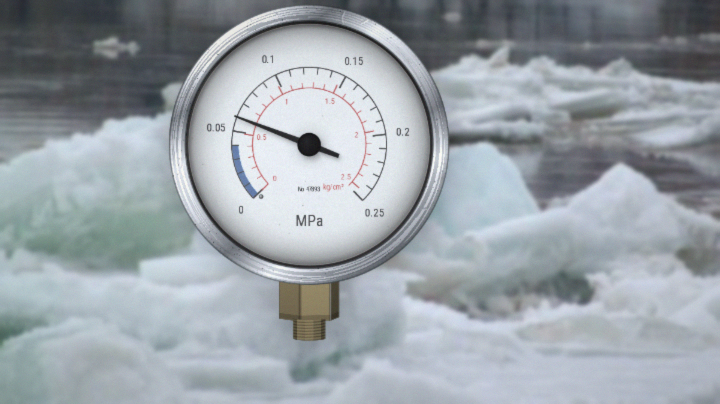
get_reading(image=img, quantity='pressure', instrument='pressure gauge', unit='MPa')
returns 0.06 MPa
